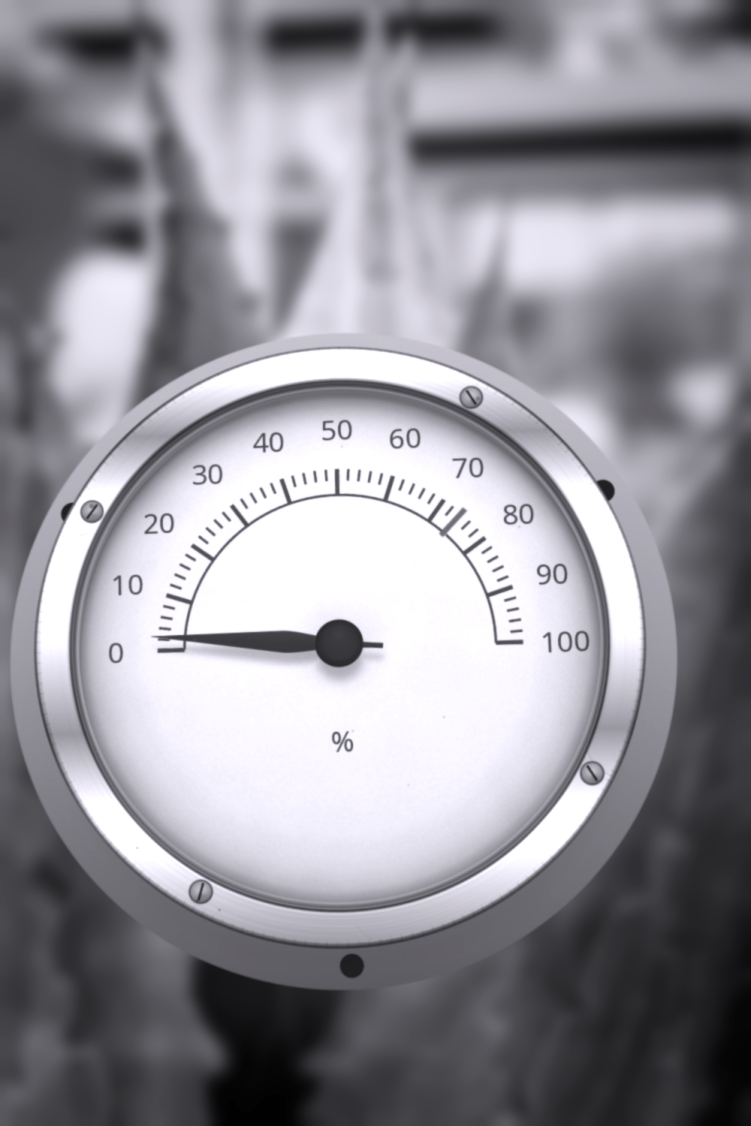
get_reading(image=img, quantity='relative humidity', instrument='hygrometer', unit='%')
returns 2 %
